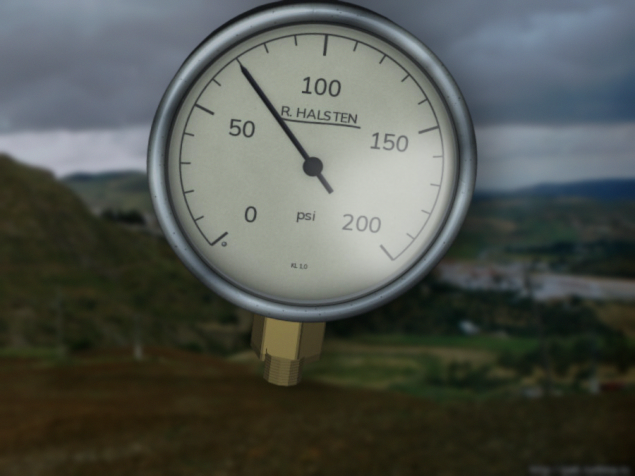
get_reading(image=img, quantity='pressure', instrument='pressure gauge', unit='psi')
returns 70 psi
